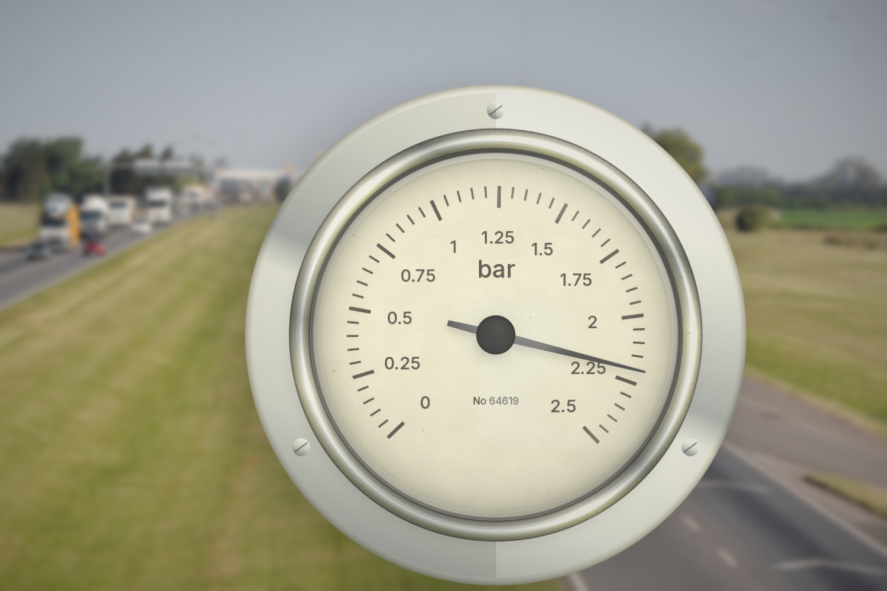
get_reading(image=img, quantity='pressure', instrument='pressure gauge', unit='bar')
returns 2.2 bar
